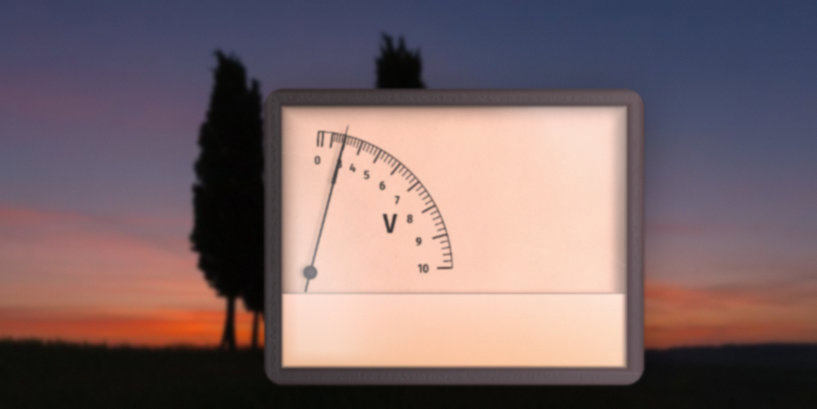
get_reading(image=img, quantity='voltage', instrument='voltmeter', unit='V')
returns 3 V
